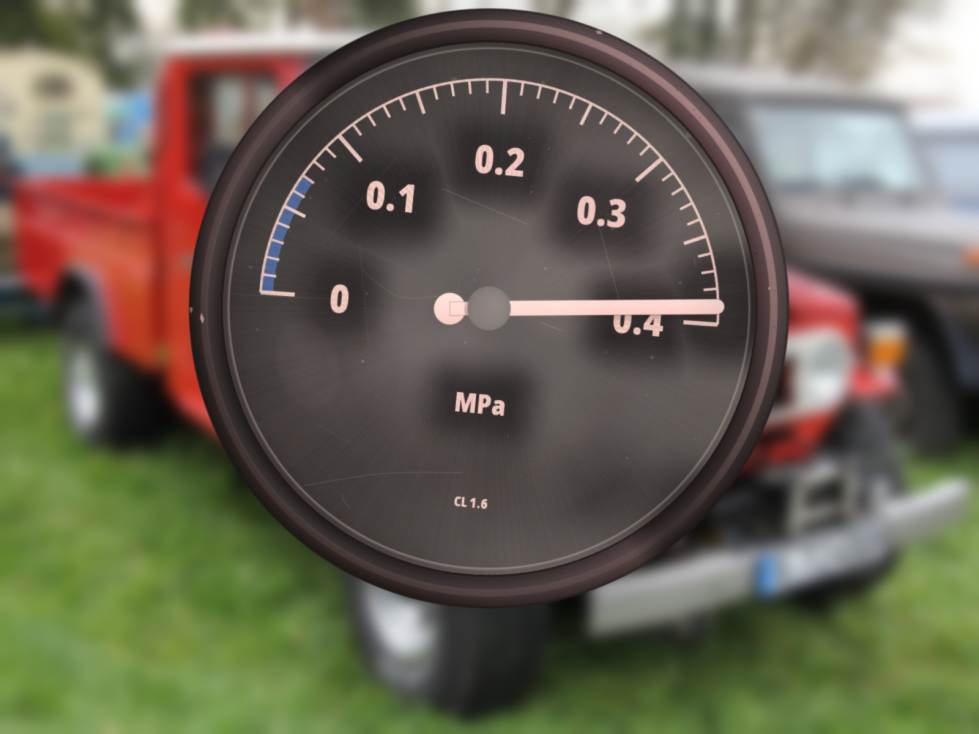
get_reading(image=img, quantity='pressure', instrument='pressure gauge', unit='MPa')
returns 0.39 MPa
